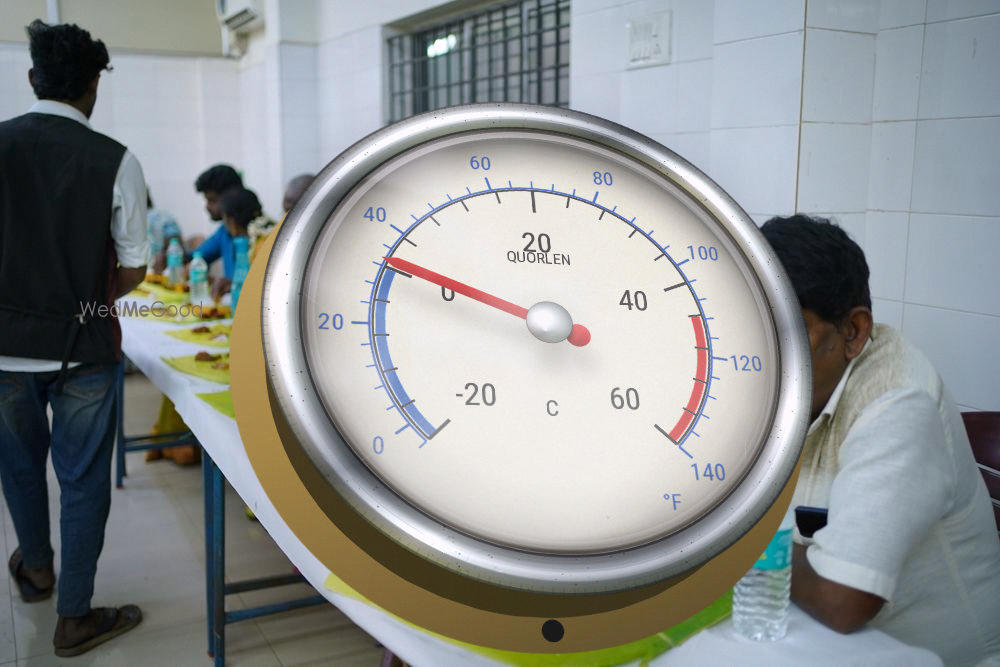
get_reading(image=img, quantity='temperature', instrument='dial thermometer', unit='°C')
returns 0 °C
